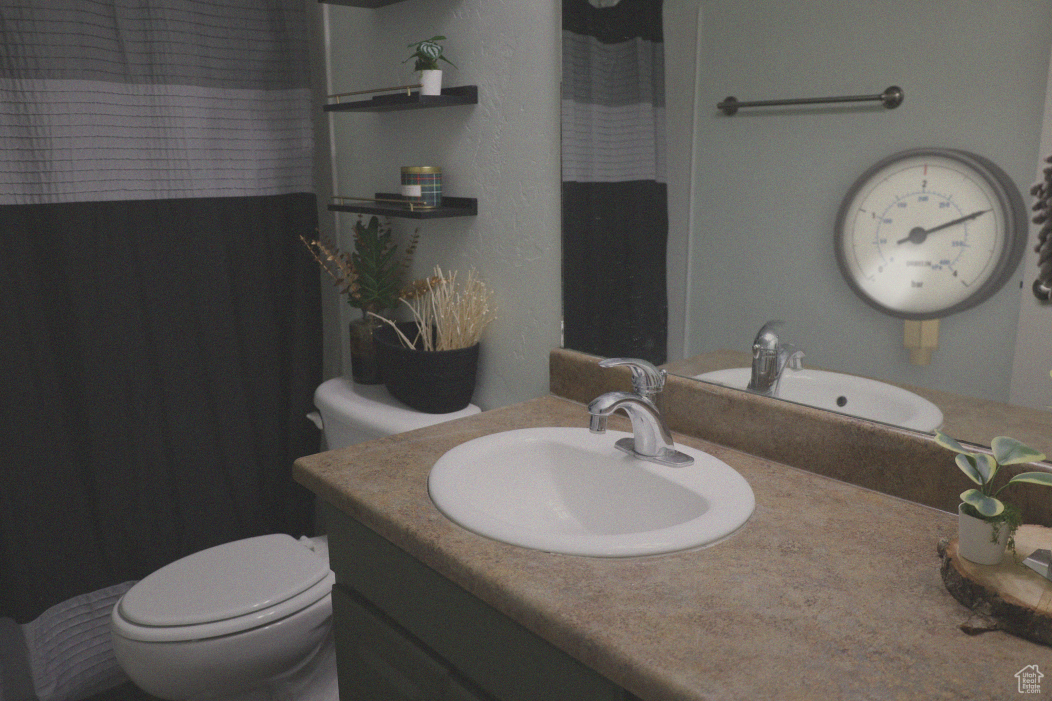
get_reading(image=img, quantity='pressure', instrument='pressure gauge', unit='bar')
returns 3 bar
